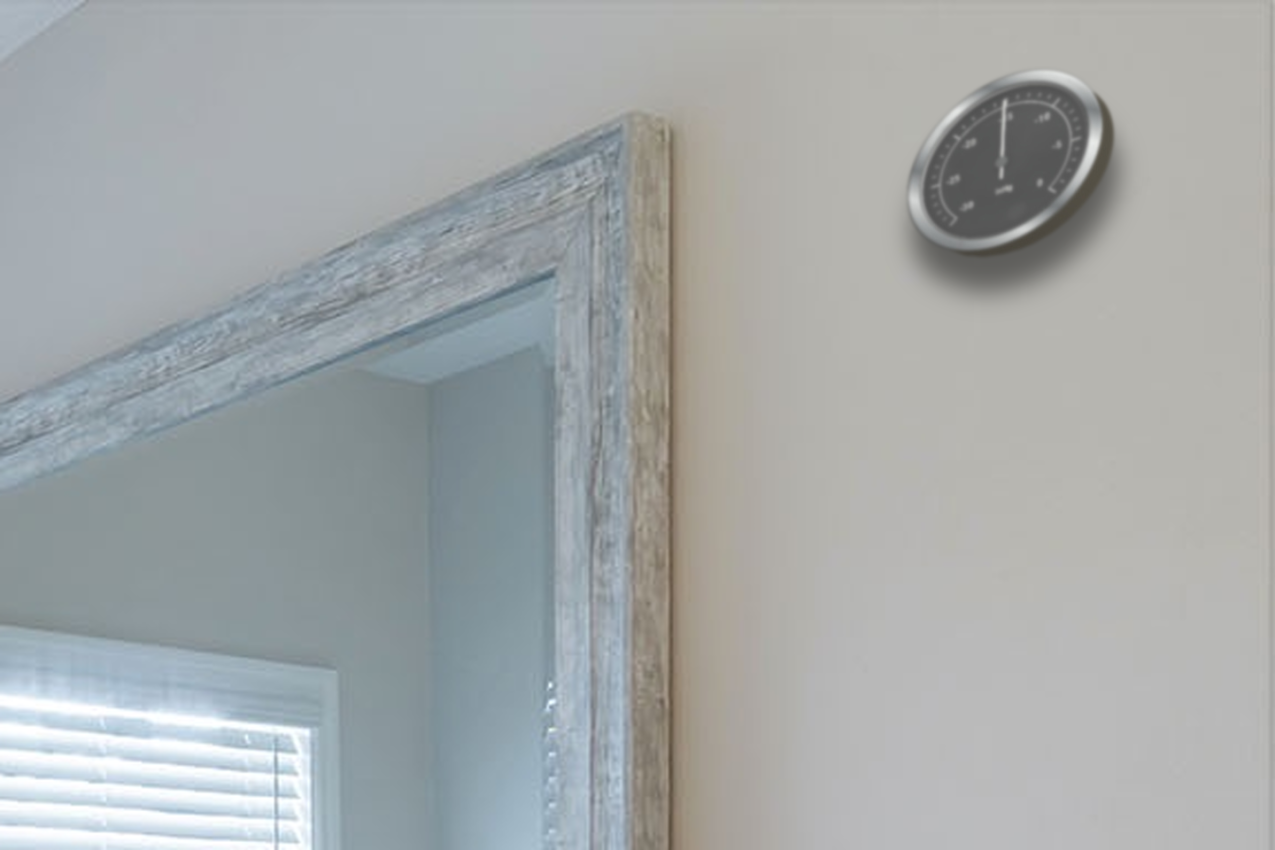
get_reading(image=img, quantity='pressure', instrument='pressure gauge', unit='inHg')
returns -15 inHg
